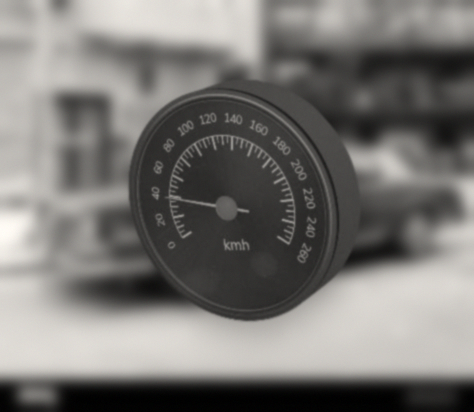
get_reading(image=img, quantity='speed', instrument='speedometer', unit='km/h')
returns 40 km/h
